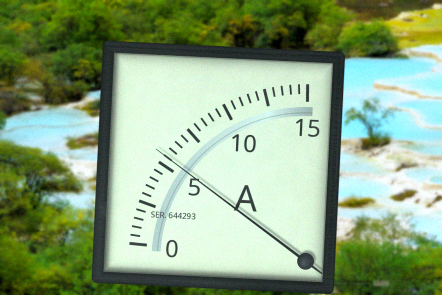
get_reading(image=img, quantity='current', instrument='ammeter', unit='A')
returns 5.5 A
